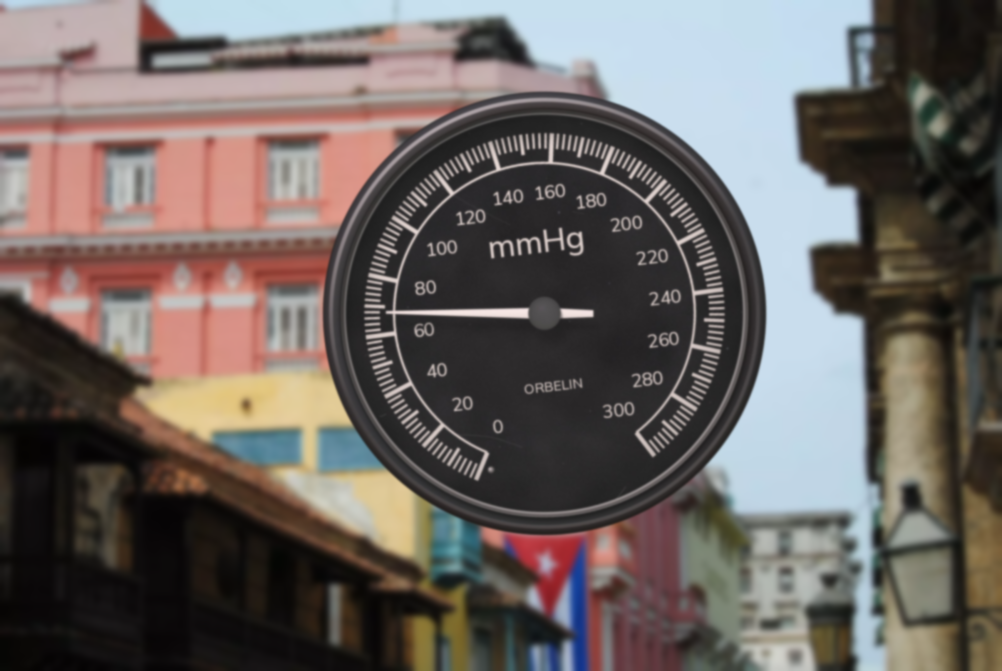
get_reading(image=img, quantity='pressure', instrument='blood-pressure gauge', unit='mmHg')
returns 68 mmHg
